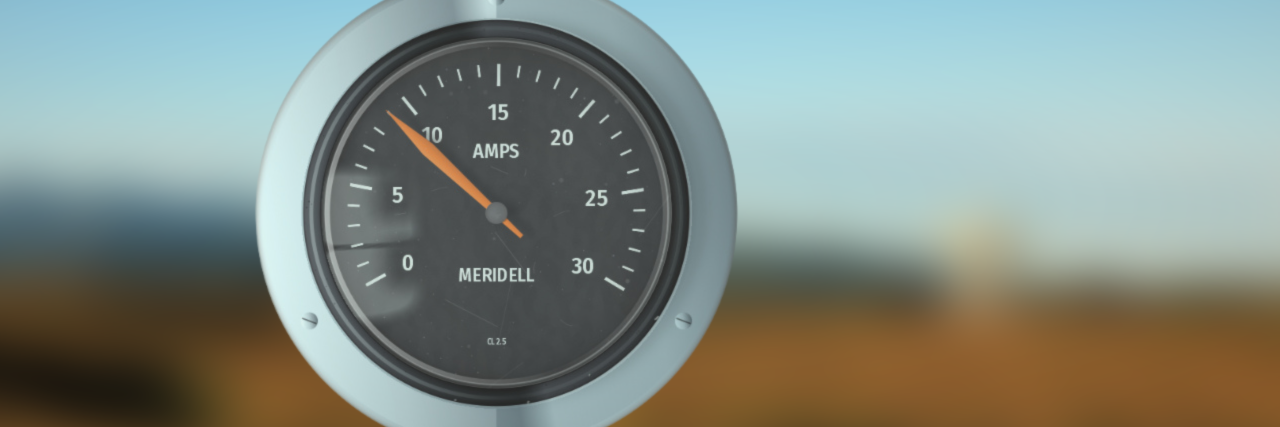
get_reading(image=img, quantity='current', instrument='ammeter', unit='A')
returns 9 A
